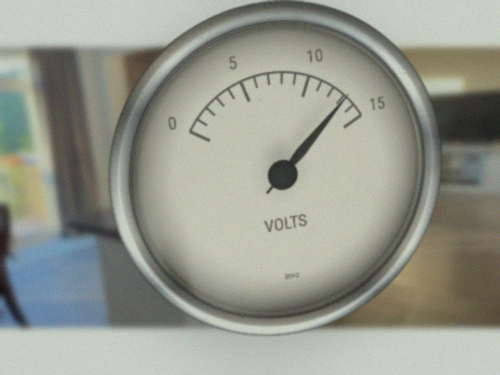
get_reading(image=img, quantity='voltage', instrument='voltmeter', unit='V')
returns 13 V
